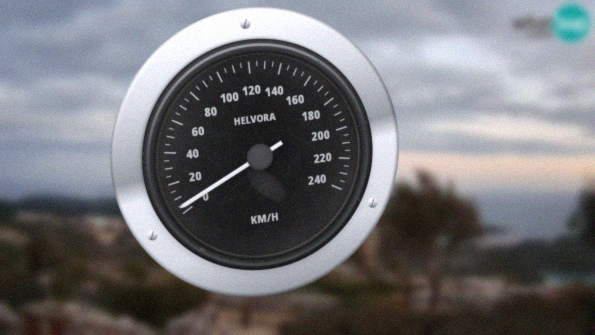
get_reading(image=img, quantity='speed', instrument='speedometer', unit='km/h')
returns 5 km/h
